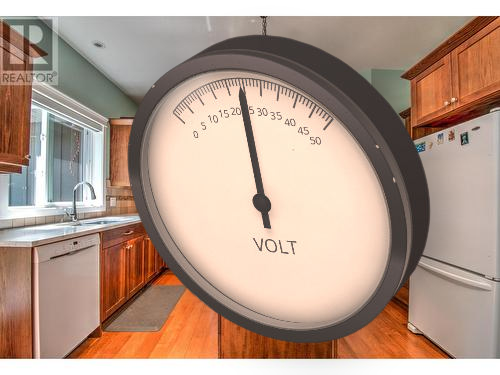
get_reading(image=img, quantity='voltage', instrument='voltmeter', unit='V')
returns 25 V
